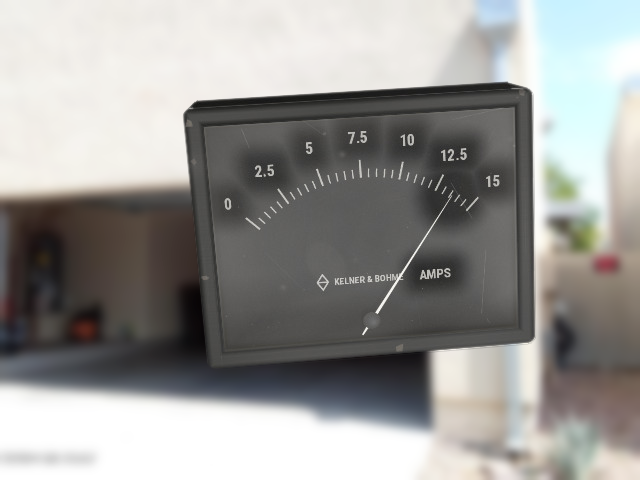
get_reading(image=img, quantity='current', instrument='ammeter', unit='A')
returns 13.5 A
